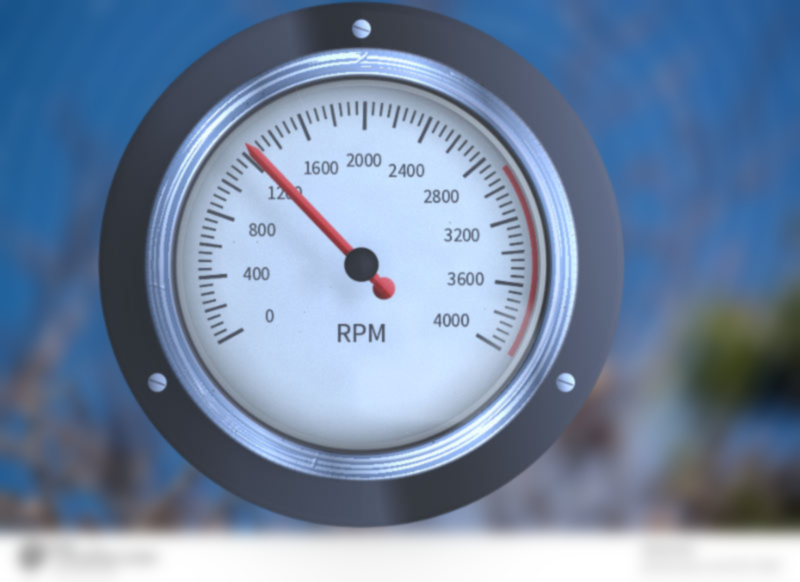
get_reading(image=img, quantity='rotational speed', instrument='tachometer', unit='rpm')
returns 1250 rpm
